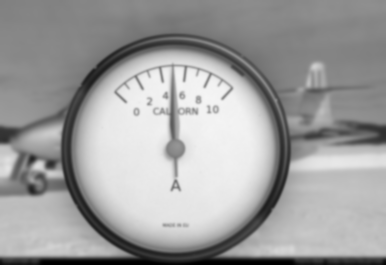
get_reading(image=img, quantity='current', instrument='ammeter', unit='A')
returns 5 A
